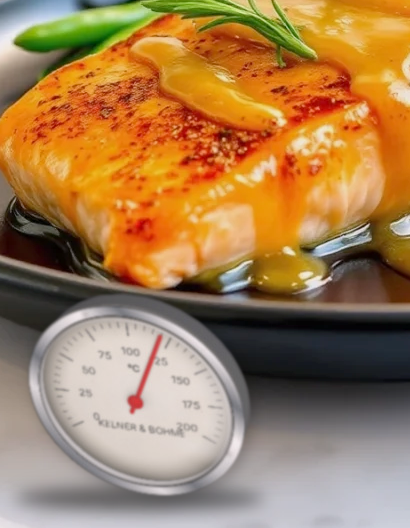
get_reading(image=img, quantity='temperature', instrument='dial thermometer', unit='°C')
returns 120 °C
